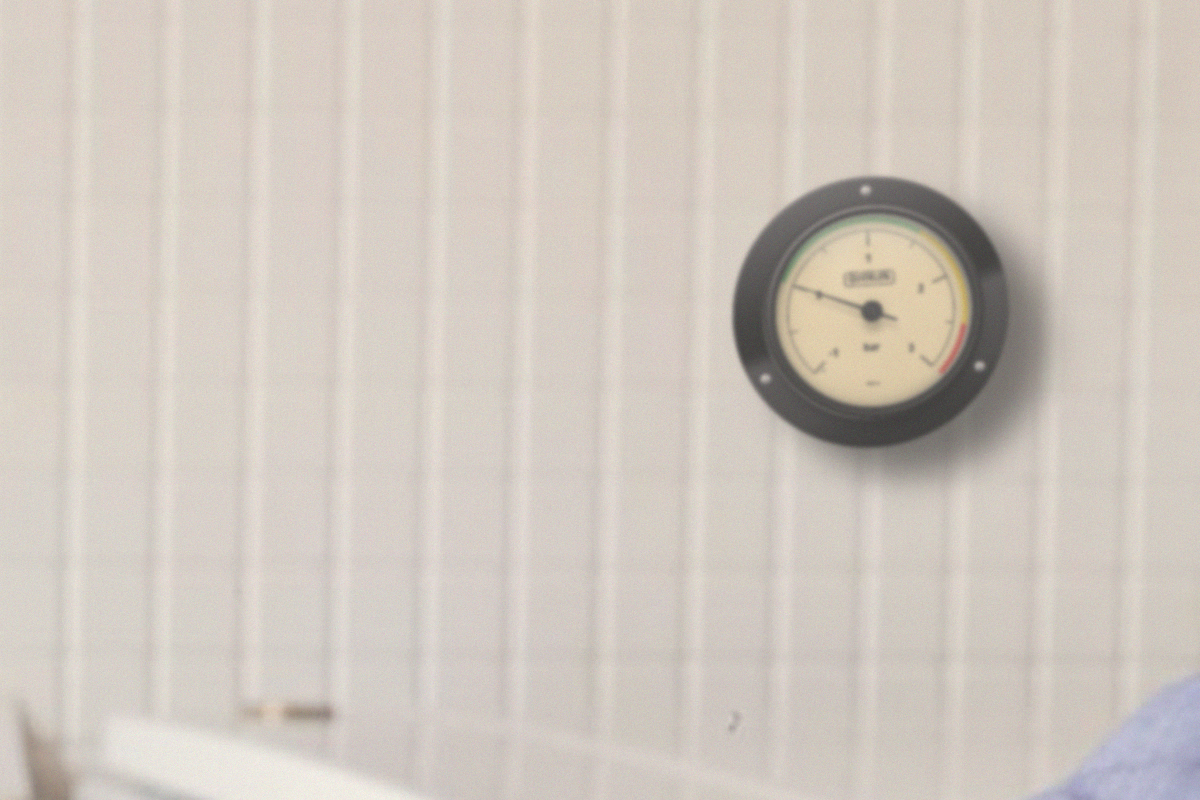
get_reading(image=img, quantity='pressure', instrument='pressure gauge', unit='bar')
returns 0 bar
